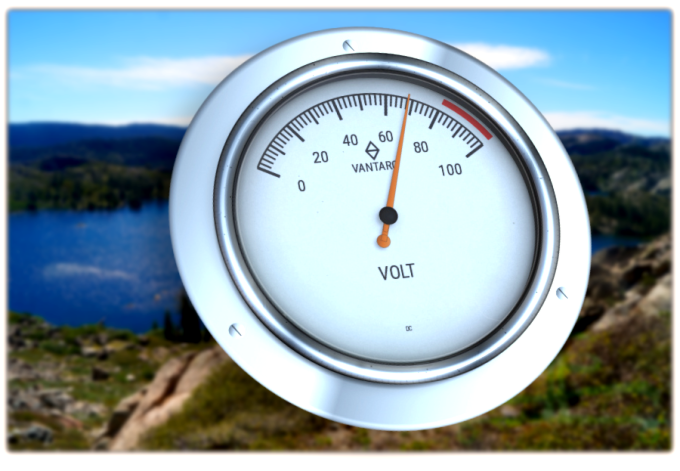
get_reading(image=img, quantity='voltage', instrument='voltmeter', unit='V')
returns 68 V
